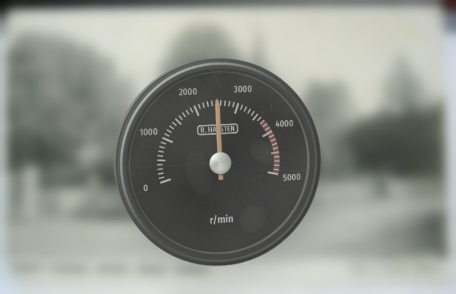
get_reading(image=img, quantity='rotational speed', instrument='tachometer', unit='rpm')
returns 2500 rpm
